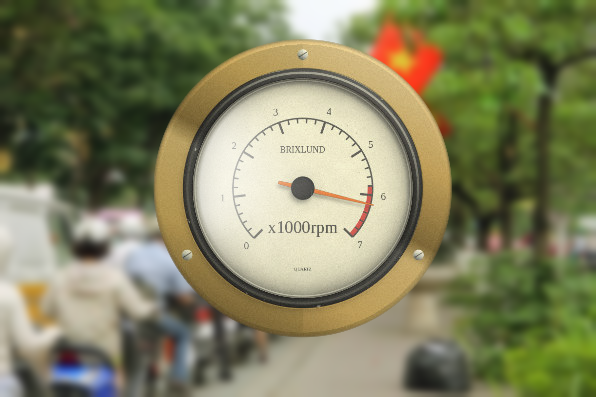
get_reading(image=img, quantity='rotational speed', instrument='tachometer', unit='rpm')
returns 6200 rpm
